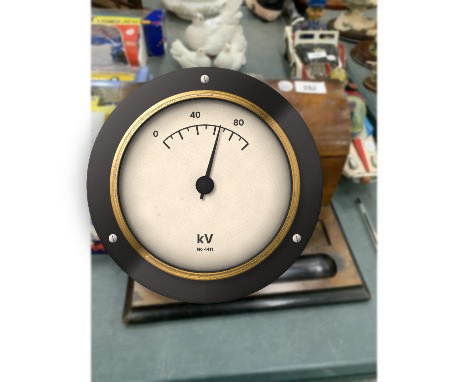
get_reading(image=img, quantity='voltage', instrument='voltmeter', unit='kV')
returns 65 kV
